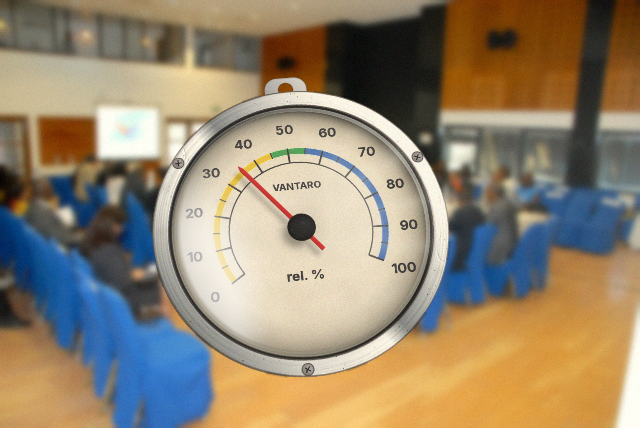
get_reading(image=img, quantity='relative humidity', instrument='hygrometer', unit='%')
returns 35 %
